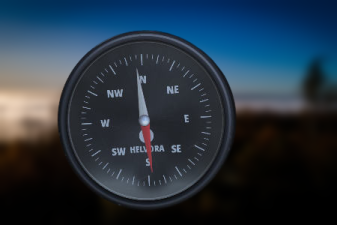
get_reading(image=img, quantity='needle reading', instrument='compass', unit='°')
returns 175 °
